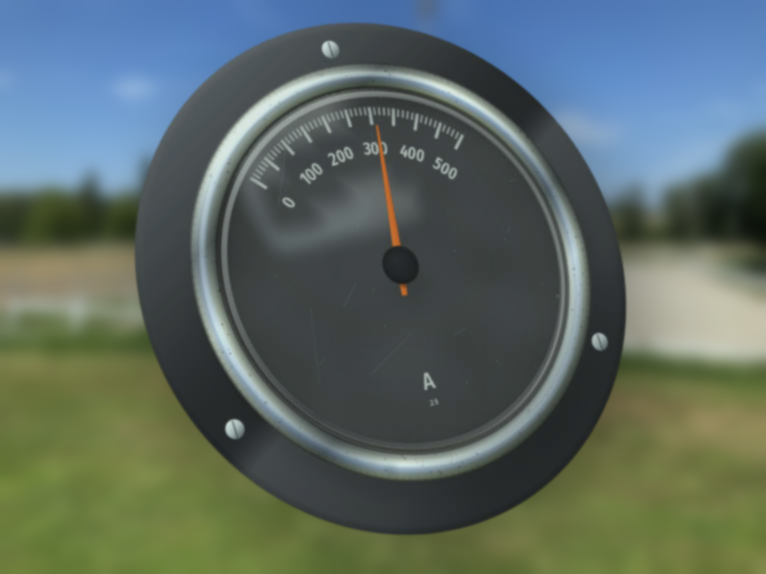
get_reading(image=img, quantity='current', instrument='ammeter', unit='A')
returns 300 A
